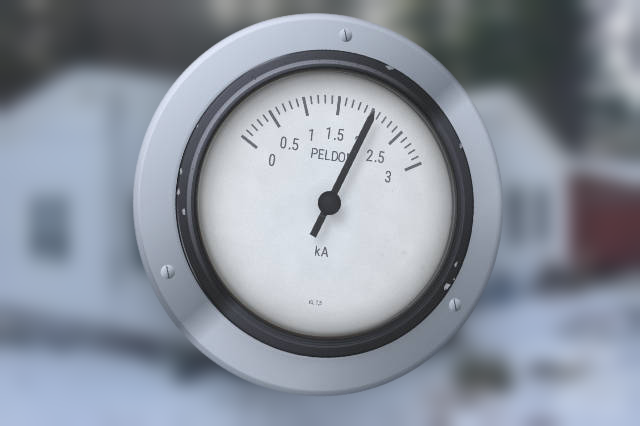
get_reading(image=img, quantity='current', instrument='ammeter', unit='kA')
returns 2 kA
